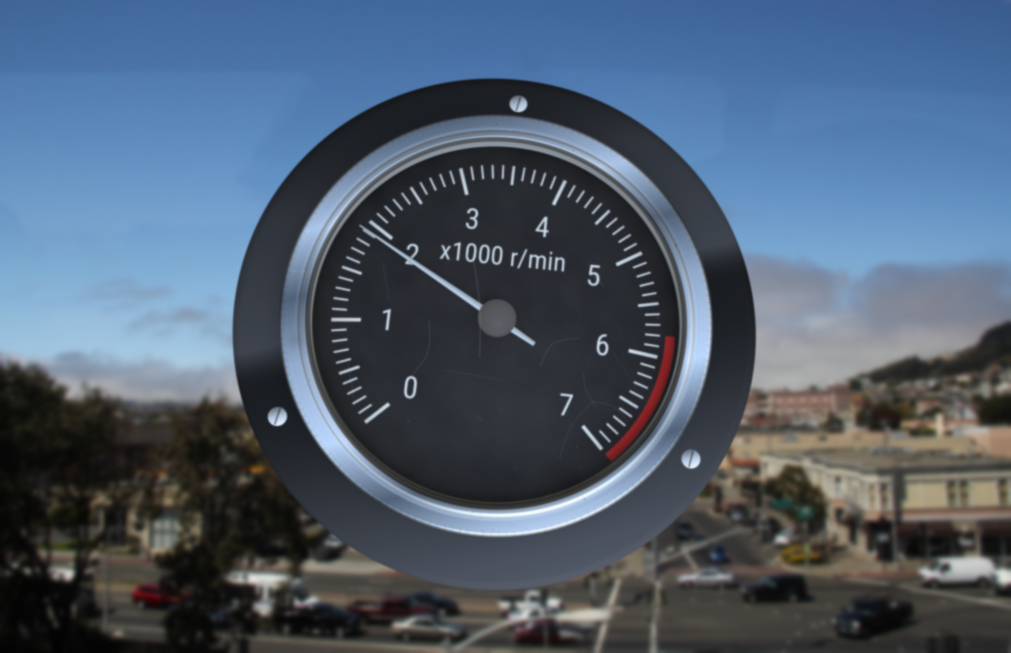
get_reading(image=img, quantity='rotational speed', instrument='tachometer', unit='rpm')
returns 1900 rpm
